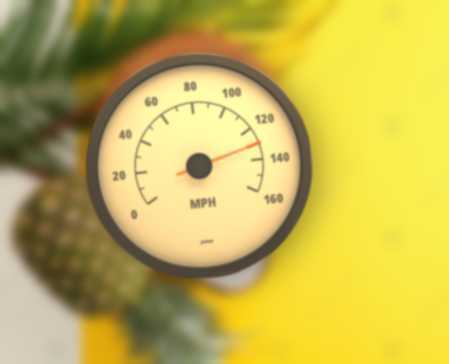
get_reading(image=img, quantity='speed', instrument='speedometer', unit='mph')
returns 130 mph
